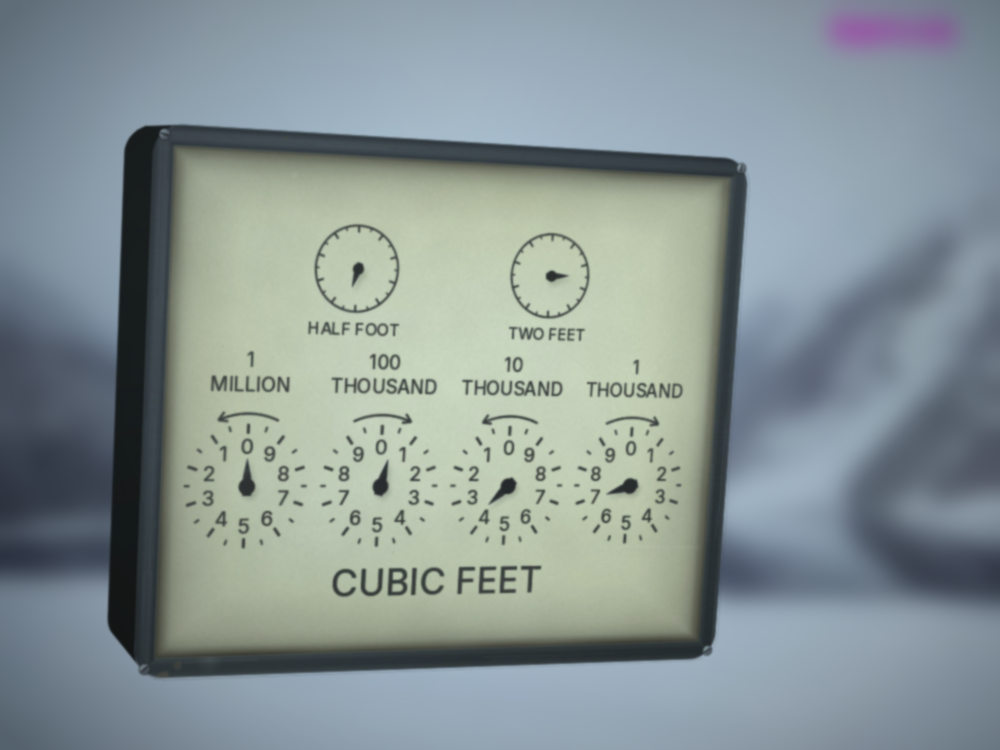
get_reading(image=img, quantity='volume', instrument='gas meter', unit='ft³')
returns 3700 ft³
